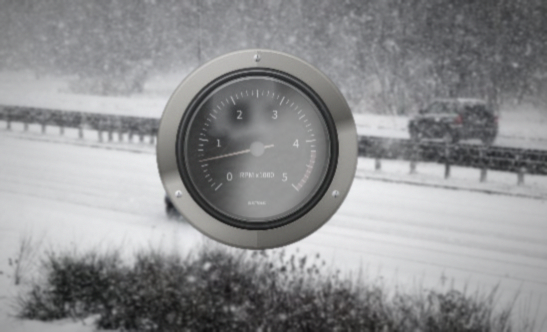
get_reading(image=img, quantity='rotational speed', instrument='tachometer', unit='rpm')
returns 600 rpm
